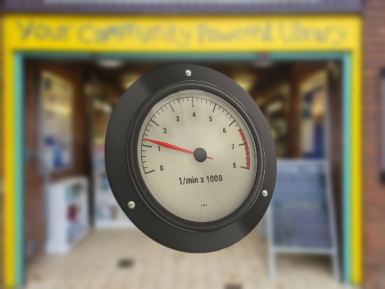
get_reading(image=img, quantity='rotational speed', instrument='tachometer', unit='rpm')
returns 1200 rpm
